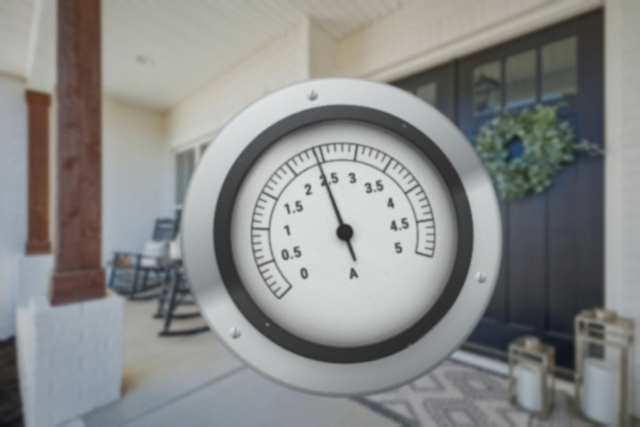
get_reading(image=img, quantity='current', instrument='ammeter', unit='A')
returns 2.4 A
